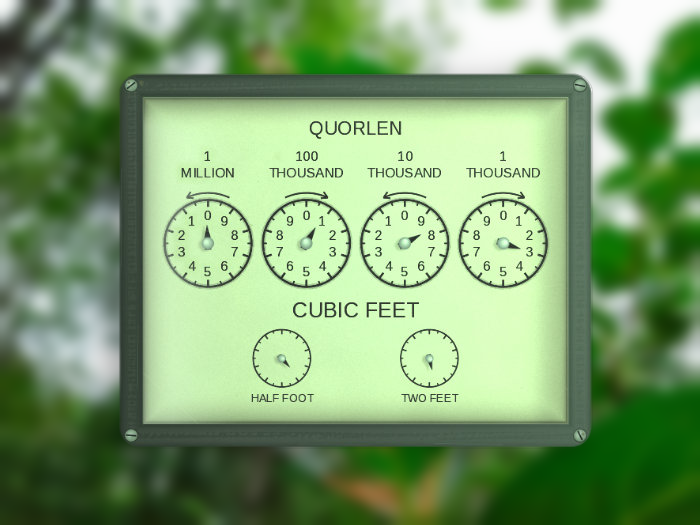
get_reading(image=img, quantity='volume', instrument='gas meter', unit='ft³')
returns 8300 ft³
